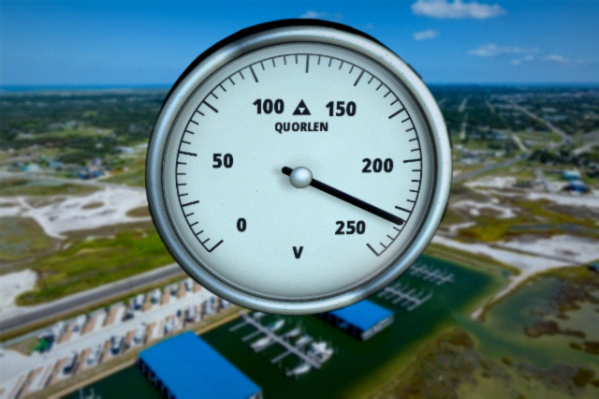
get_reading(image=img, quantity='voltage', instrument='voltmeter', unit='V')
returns 230 V
